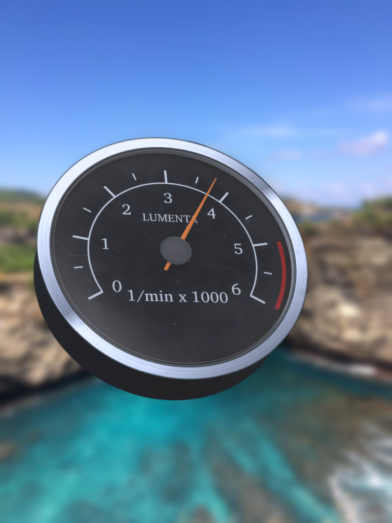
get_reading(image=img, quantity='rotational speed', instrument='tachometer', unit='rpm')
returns 3750 rpm
